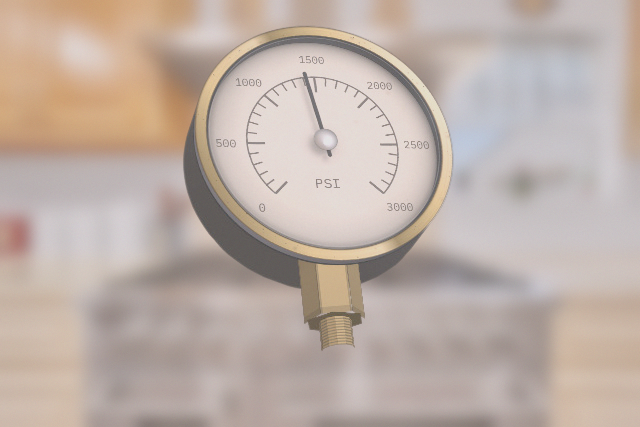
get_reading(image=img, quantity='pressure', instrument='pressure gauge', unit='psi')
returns 1400 psi
